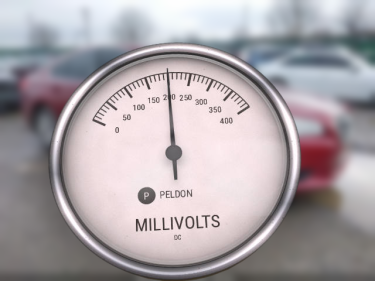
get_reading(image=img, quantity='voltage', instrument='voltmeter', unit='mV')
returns 200 mV
